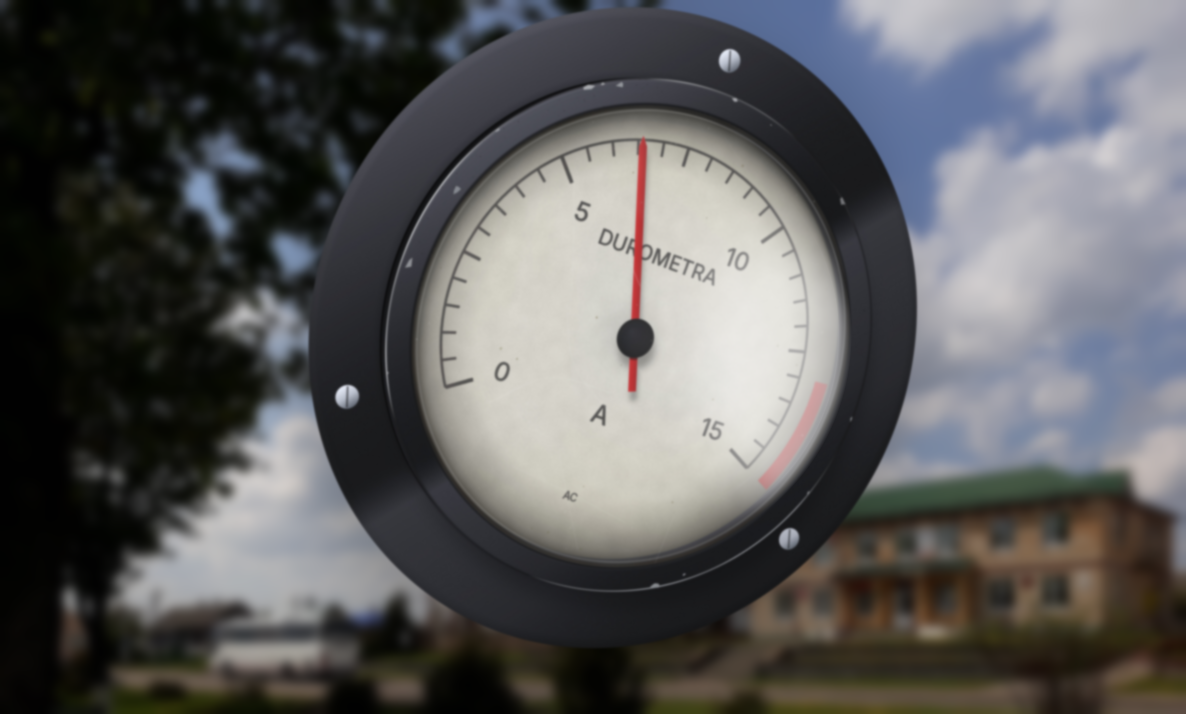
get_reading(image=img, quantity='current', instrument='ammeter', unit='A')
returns 6.5 A
